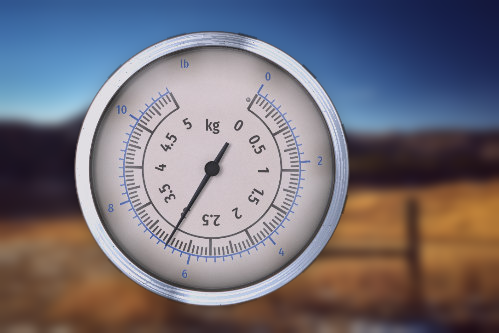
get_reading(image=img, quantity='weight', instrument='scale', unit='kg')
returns 3 kg
